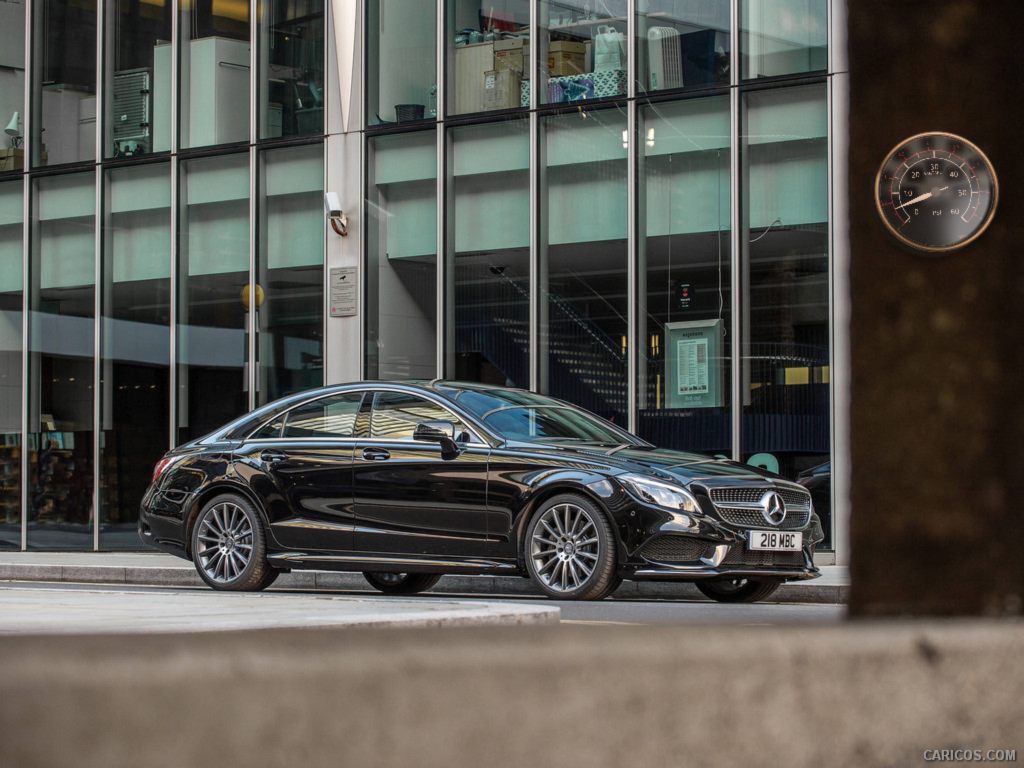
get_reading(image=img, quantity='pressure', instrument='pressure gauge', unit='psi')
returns 5 psi
